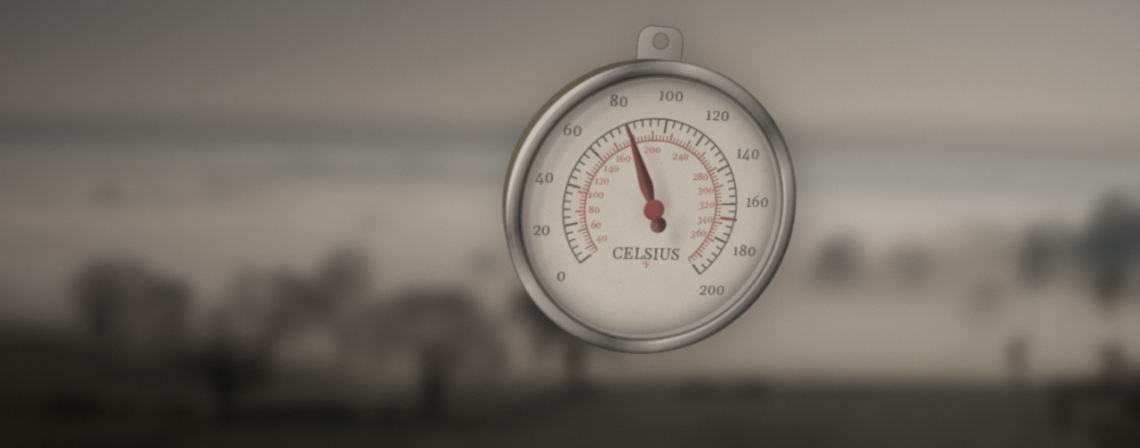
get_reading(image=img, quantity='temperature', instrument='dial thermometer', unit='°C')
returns 80 °C
